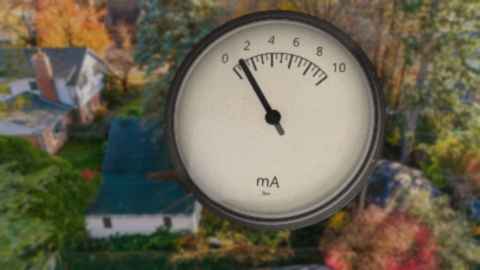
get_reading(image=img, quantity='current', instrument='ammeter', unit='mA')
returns 1 mA
